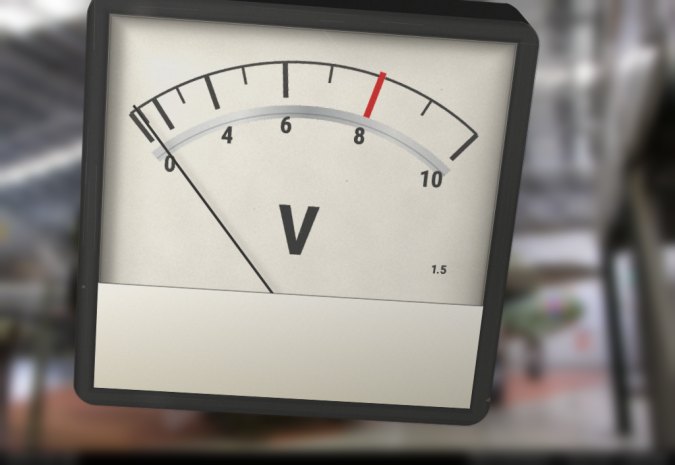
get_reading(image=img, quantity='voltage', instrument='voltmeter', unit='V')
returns 1 V
